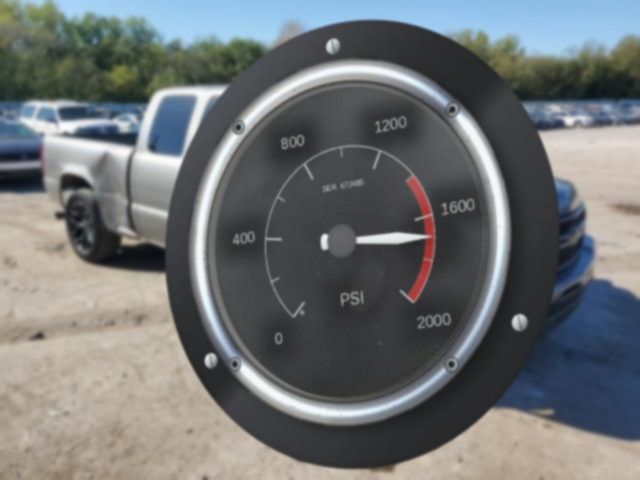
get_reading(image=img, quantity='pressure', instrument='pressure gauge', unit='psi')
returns 1700 psi
